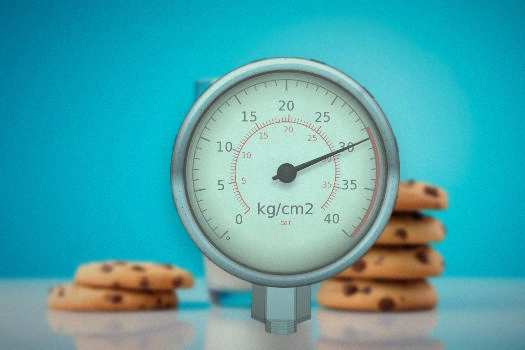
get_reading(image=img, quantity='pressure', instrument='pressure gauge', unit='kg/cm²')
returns 30 kg/cm²
